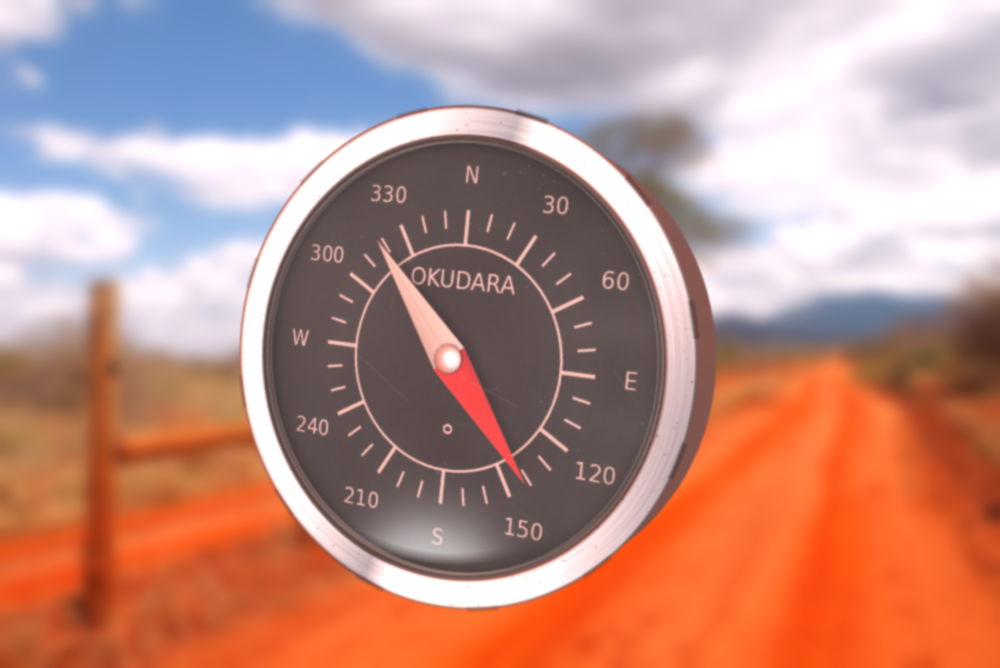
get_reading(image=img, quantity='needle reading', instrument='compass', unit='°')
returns 140 °
